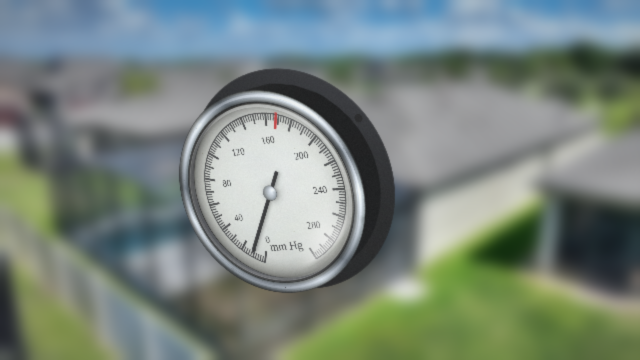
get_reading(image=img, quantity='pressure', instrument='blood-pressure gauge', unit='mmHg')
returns 10 mmHg
